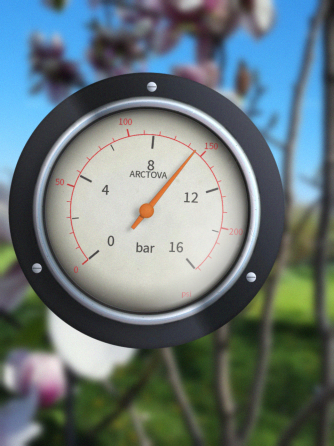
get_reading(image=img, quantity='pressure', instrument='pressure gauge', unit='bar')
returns 10 bar
